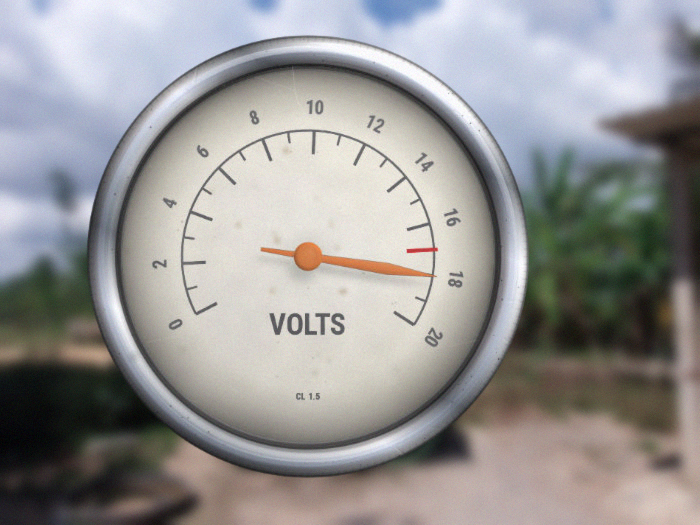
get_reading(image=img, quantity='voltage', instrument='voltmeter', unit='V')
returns 18 V
